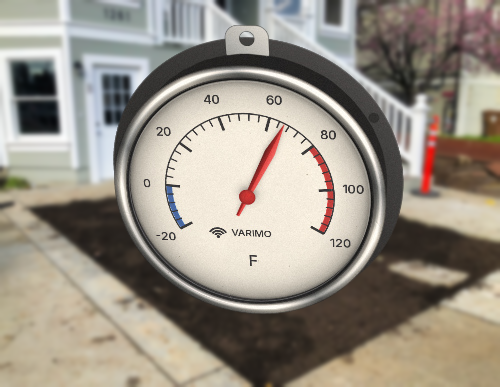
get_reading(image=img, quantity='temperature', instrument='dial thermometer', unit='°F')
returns 66 °F
